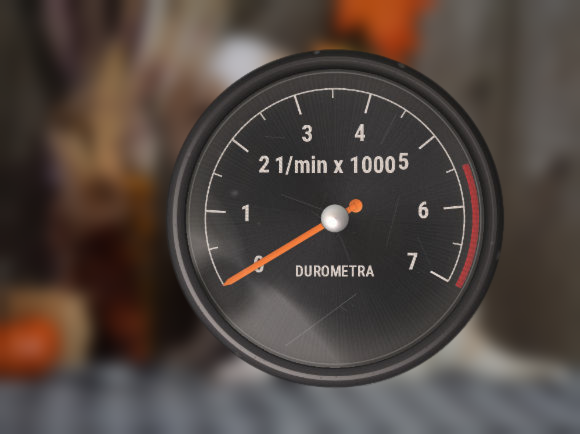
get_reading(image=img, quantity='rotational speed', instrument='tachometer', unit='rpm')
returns 0 rpm
